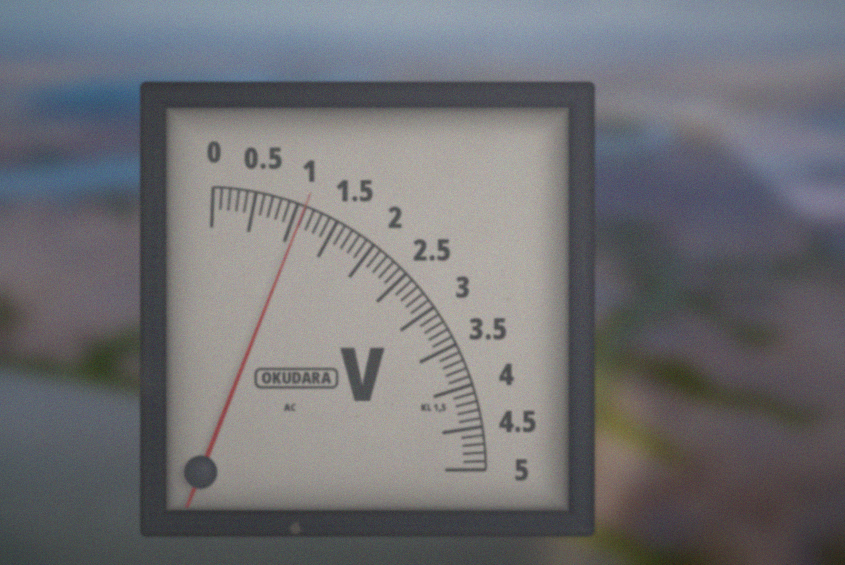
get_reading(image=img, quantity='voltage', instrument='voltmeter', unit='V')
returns 1.1 V
